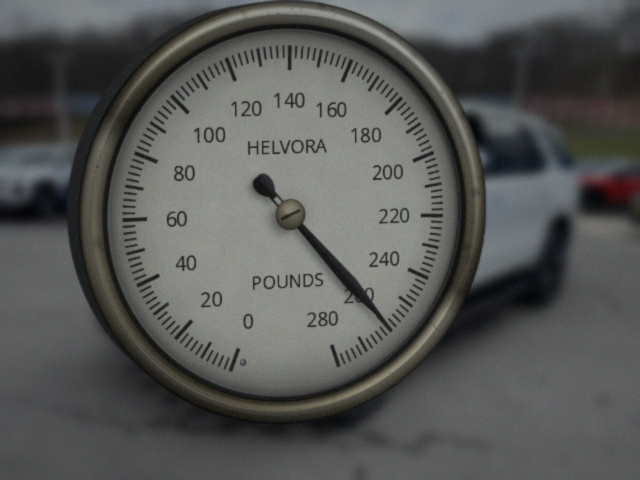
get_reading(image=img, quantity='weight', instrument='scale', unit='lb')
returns 260 lb
